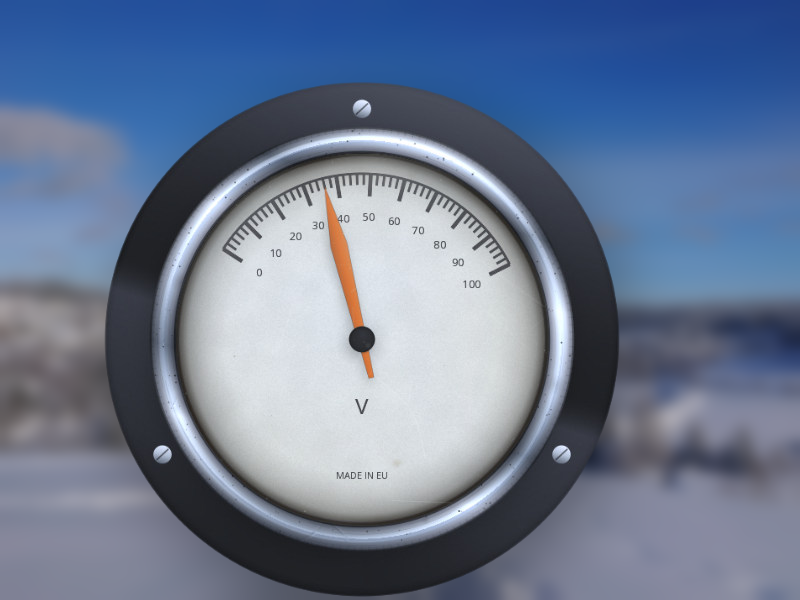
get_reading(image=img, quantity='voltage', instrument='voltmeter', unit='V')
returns 36 V
